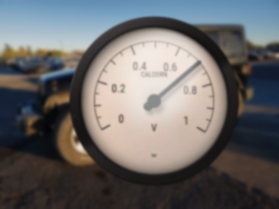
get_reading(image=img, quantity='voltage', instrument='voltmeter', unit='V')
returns 0.7 V
